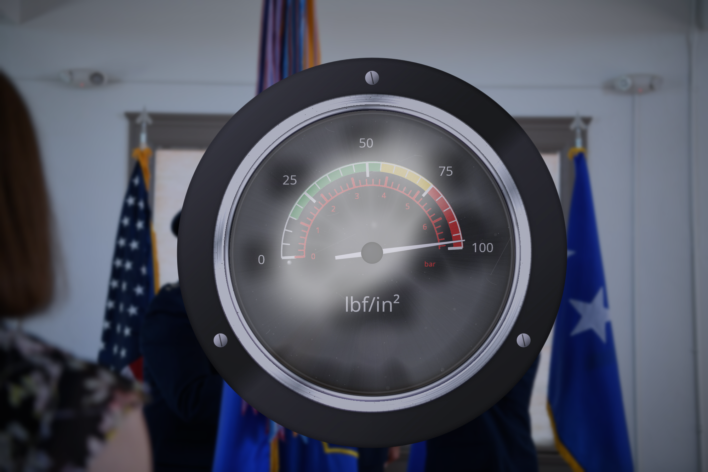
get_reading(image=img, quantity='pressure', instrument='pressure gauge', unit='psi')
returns 97.5 psi
